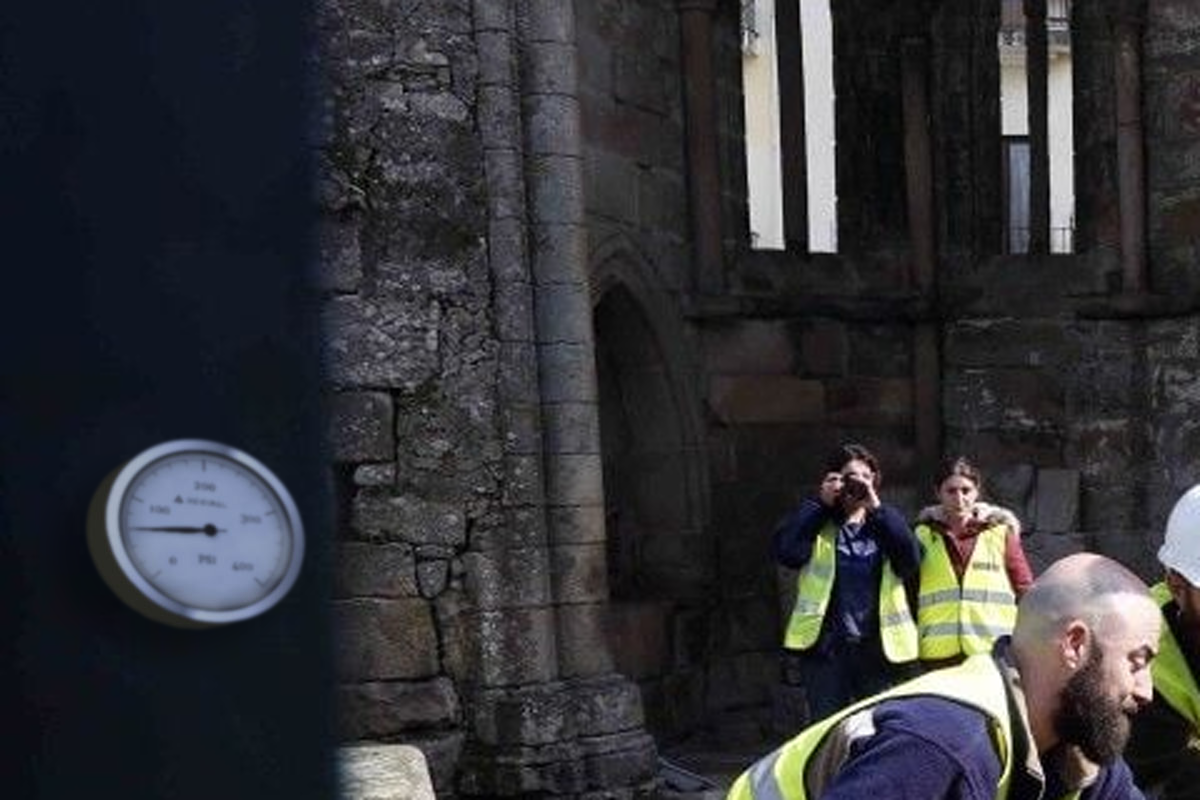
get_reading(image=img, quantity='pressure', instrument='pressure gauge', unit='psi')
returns 60 psi
